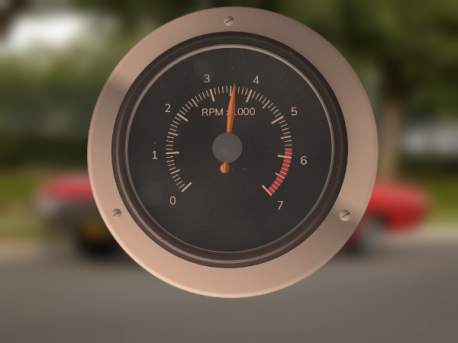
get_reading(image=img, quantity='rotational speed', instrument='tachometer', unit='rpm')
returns 3600 rpm
